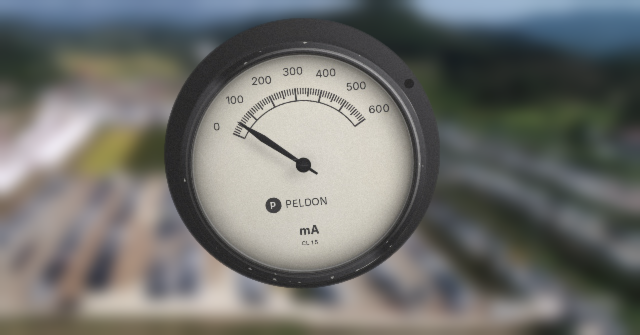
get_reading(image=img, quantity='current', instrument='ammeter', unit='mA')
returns 50 mA
